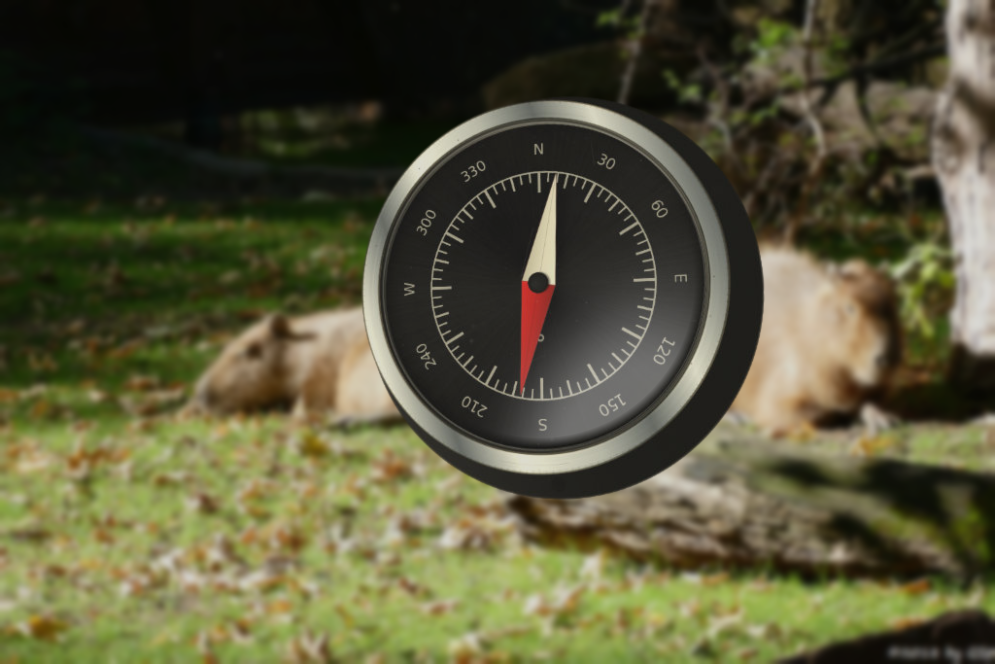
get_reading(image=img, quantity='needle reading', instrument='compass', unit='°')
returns 190 °
